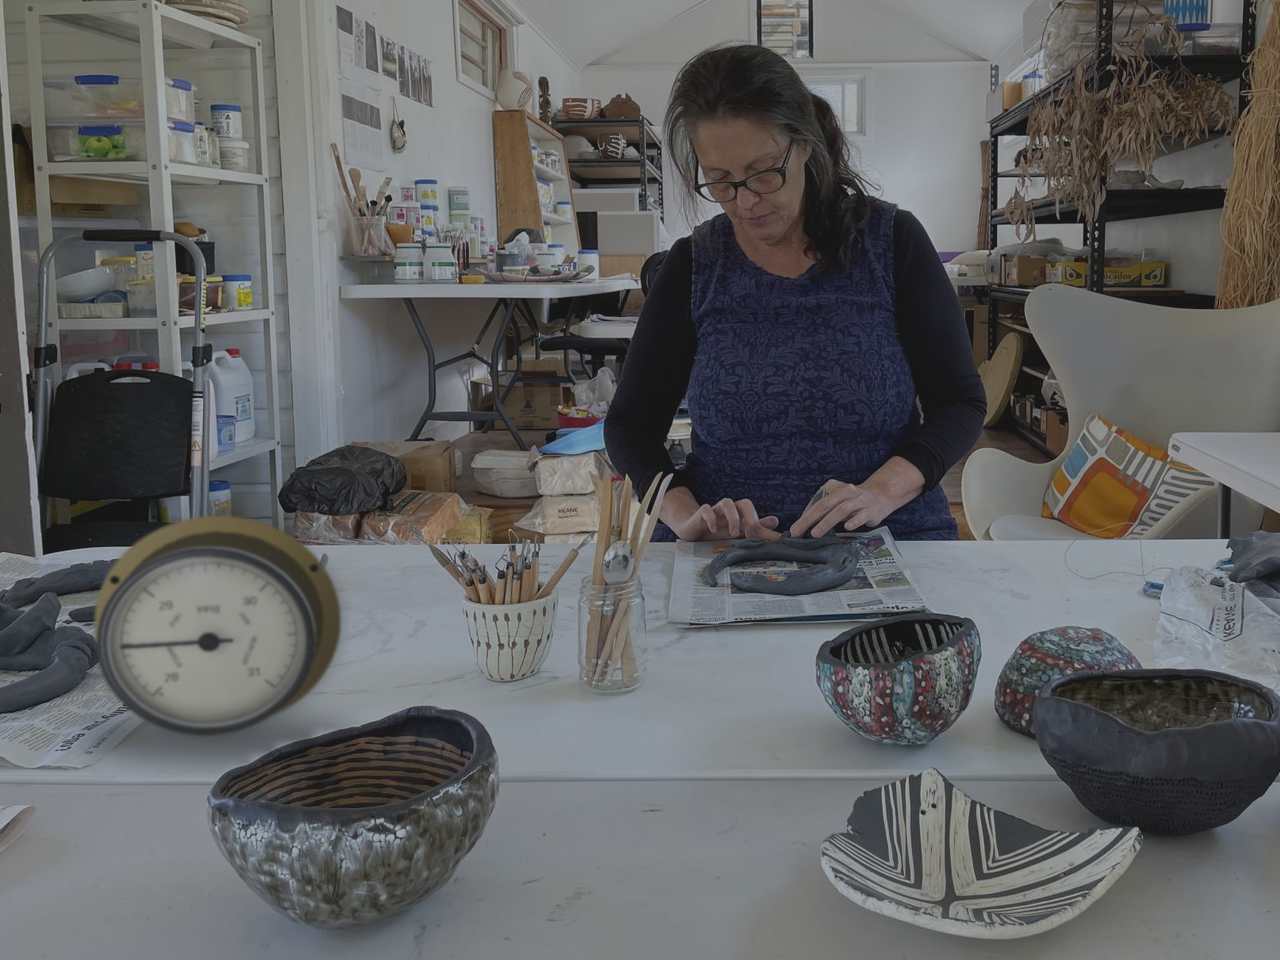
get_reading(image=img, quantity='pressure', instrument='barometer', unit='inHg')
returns 28.5 inHg
